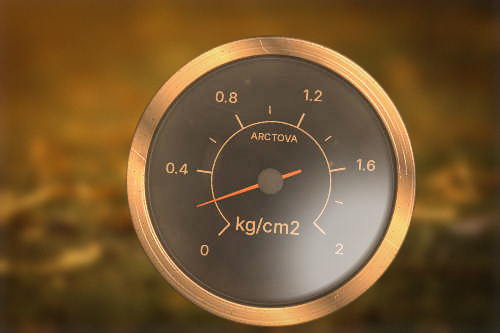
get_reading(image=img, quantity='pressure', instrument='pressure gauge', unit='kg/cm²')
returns 0.2 kg/cm²
